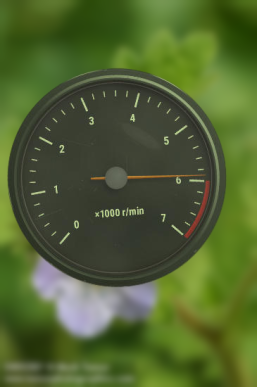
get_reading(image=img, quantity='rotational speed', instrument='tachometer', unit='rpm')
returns 5900 rpm
